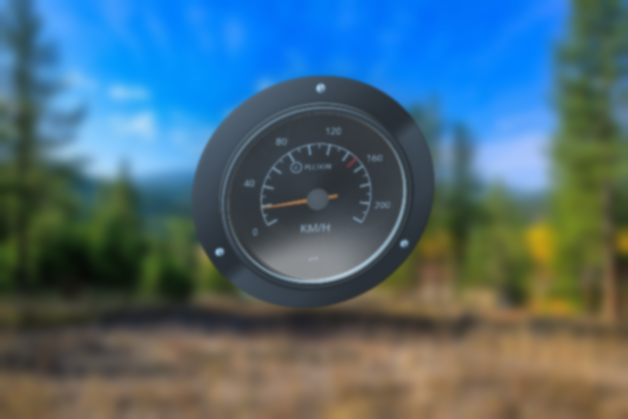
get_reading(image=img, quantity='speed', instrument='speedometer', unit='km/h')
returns 20 km/h
